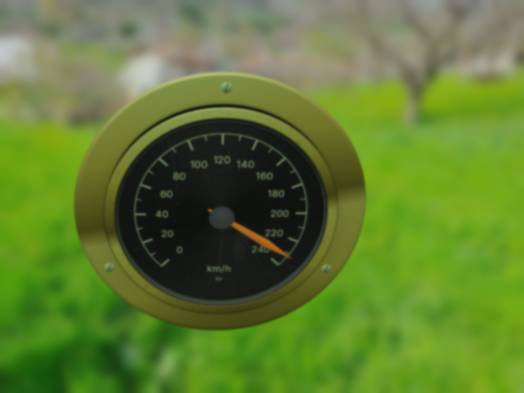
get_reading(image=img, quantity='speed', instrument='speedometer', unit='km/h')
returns 230 km/h
